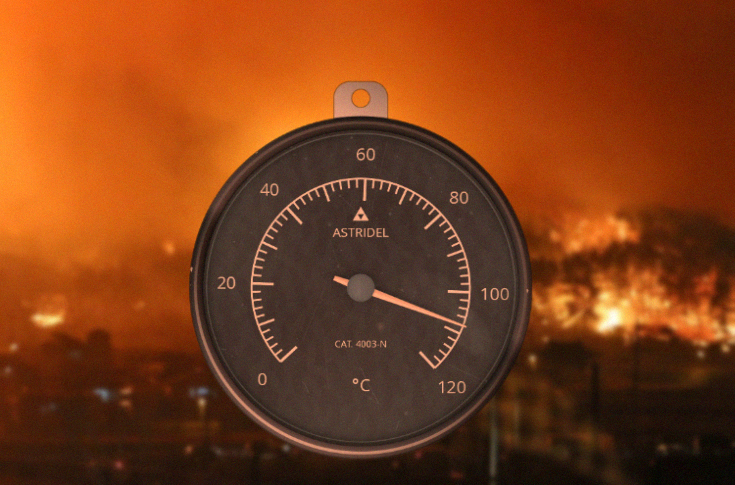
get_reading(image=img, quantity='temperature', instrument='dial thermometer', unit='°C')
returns 108 °C
